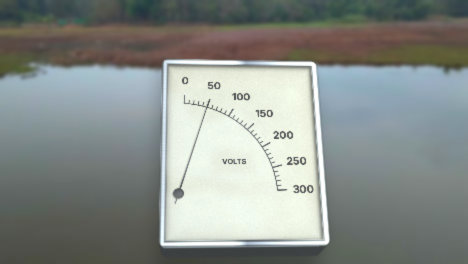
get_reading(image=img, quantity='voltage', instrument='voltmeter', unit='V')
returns 50 V
